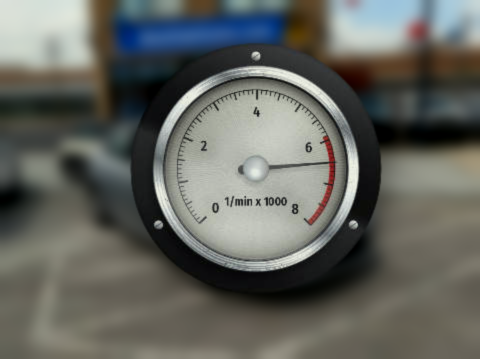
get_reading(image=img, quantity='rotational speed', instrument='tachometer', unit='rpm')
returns 6500 rpm
